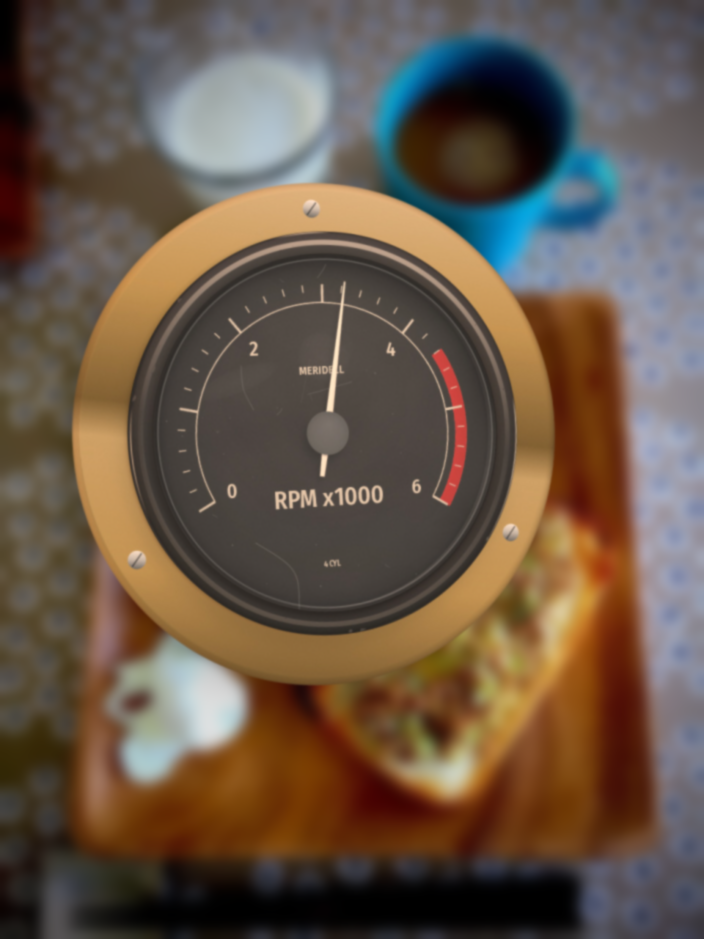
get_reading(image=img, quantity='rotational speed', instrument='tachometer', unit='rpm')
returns 3200 rpm
